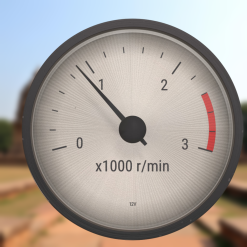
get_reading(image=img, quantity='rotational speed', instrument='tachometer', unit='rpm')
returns 900 rpm
